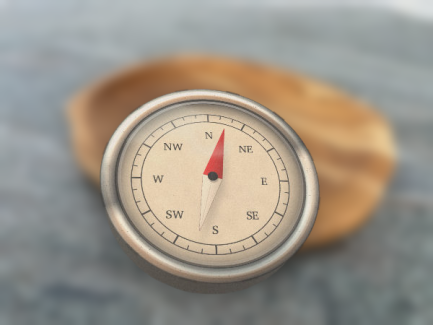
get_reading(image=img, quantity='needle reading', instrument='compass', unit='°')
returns 15 °
